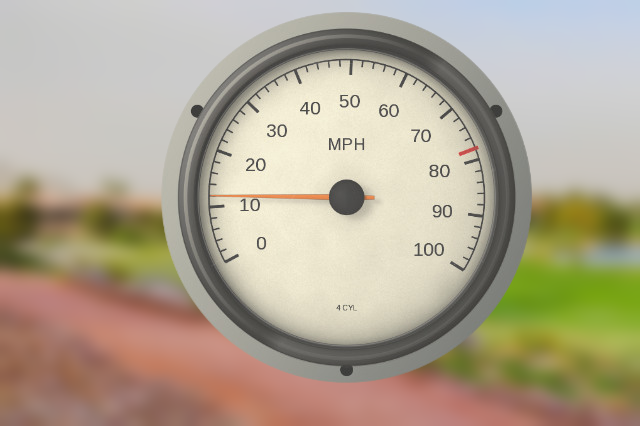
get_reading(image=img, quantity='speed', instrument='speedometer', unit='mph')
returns 12 mph
